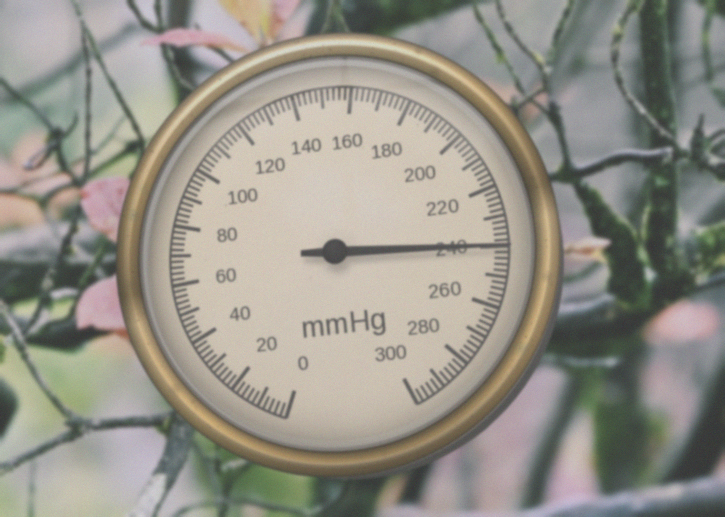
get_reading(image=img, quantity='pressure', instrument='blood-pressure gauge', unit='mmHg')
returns 240 mmHg
